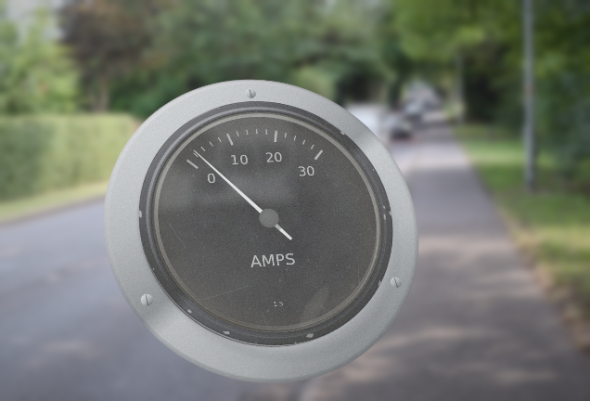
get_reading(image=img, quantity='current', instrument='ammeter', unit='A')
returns 2 A
